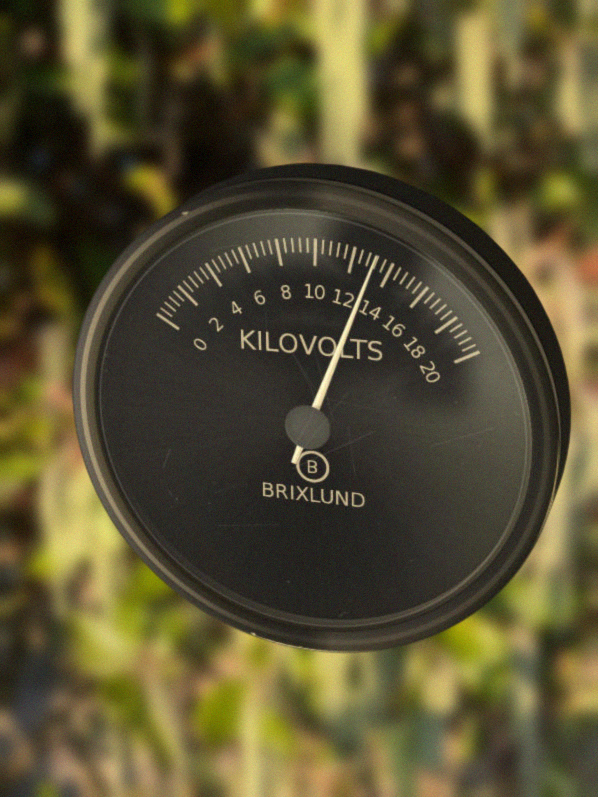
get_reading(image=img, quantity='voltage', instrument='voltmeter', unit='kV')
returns 13.2 kV
